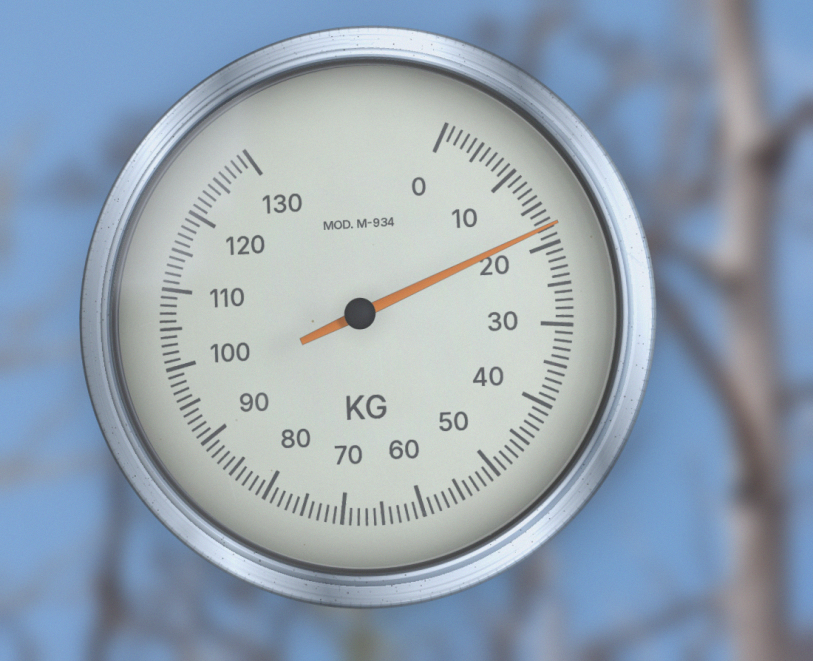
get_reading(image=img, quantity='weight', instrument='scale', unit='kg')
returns 18 kg
